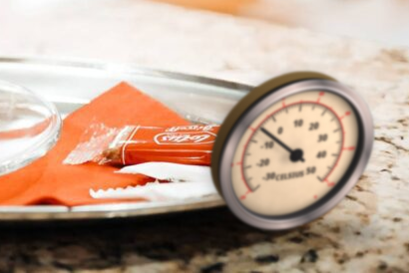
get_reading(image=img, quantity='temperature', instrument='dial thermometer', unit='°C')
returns -5 °C
